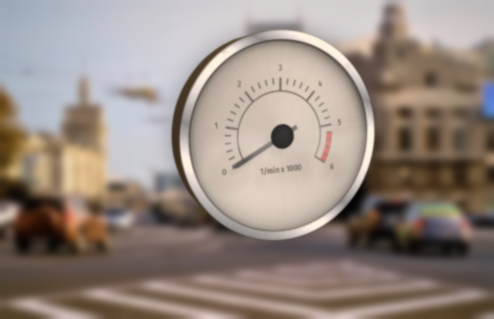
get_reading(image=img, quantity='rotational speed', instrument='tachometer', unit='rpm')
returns 0 rpm
